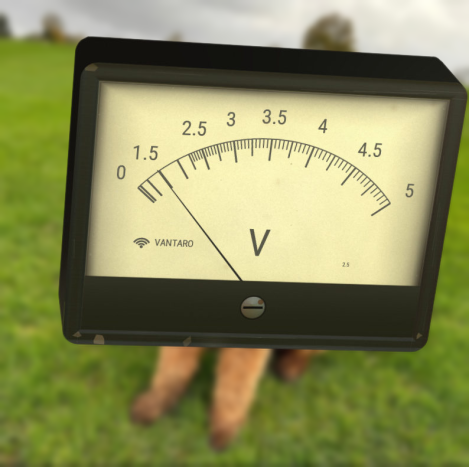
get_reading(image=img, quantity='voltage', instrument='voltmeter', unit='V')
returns 1.5 V
